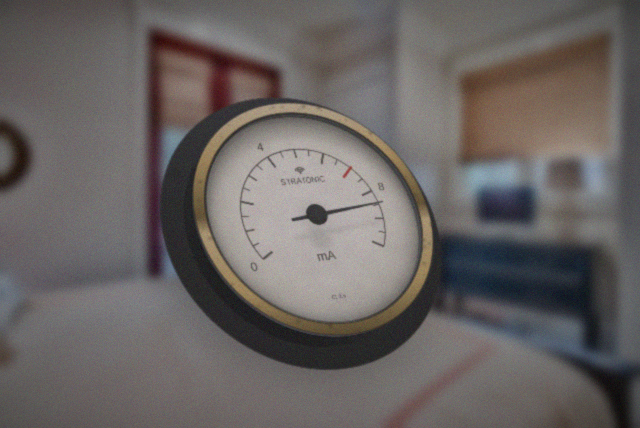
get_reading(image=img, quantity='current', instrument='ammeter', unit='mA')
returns 8.5 mA
